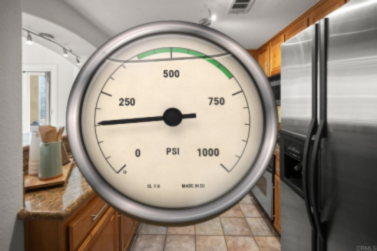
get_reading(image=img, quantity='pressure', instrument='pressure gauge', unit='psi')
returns 150 psi
